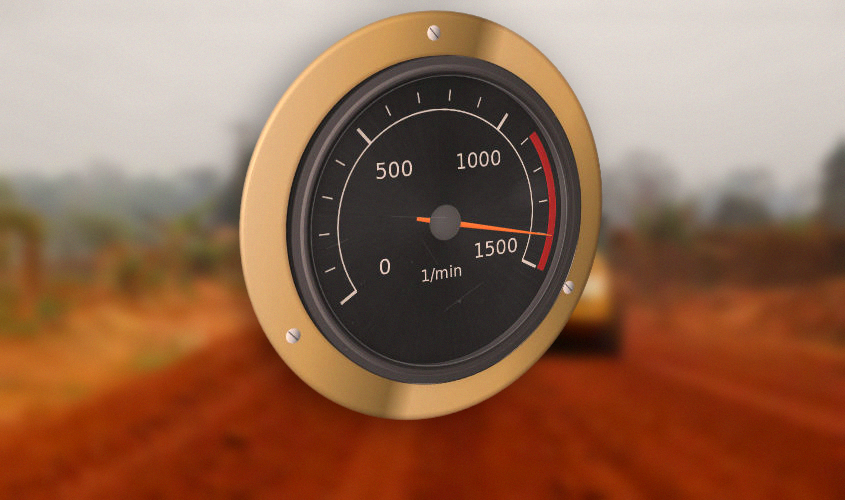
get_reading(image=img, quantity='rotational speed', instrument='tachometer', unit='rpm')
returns 1400 rpm
